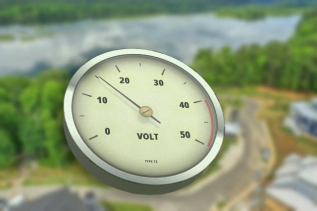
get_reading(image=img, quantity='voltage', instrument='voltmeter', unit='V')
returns 15 V
